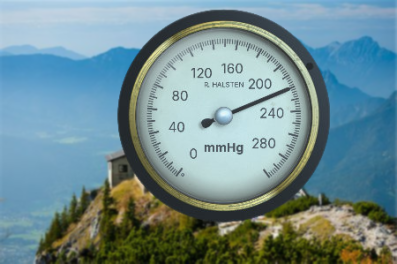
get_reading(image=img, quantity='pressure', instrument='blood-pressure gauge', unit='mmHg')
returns 220 mmHg
